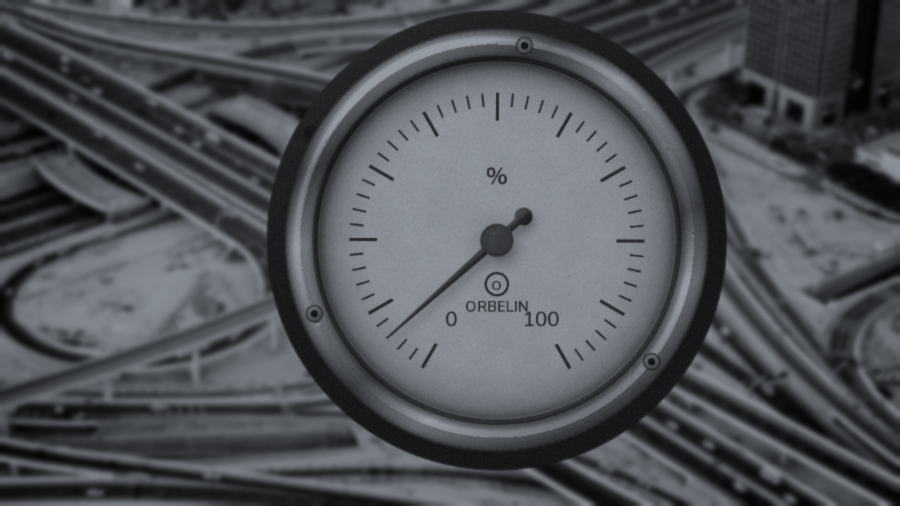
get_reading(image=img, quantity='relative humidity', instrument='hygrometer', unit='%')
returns 6 %
